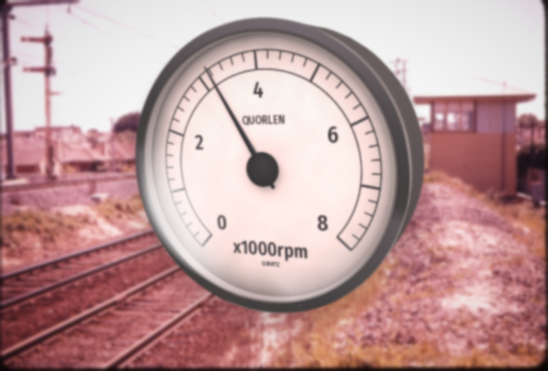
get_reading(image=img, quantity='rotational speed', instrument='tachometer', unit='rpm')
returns 3200 rpm
